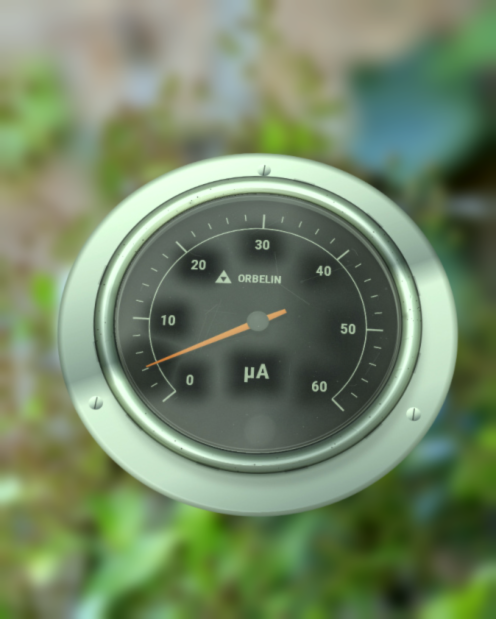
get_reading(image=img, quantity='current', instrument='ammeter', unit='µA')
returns 4 µA
